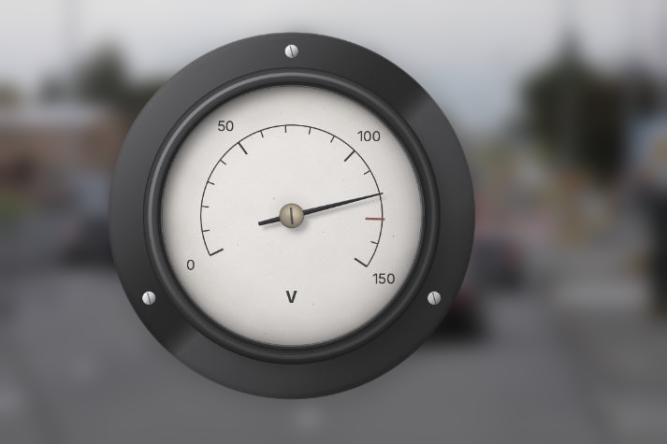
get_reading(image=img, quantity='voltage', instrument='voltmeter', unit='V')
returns 120 V
